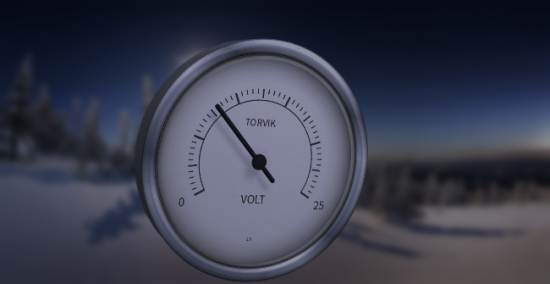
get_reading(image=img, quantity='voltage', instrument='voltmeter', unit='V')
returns 8 V
